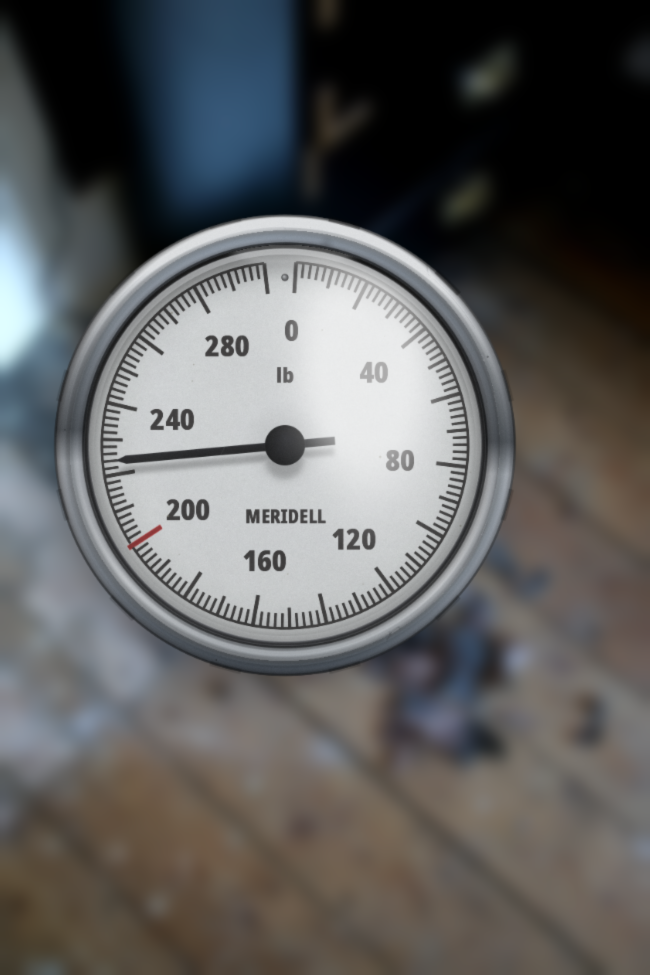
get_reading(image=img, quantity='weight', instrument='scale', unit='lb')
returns 224 lb
